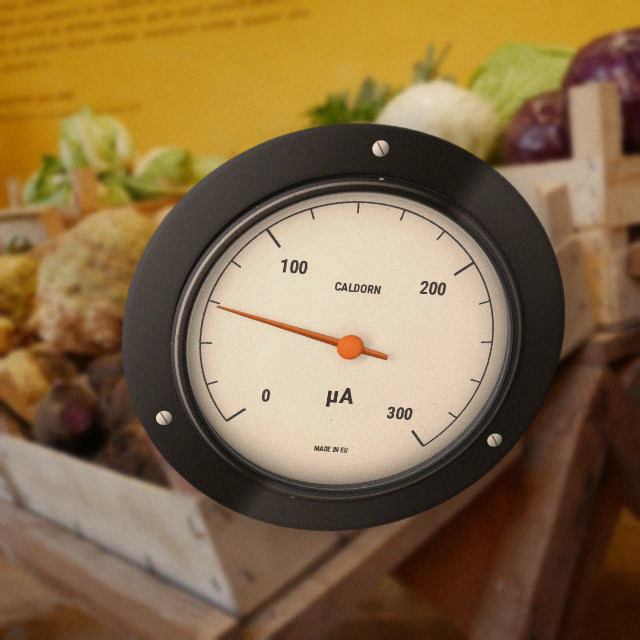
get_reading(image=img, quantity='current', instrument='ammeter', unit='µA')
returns 60 µA
